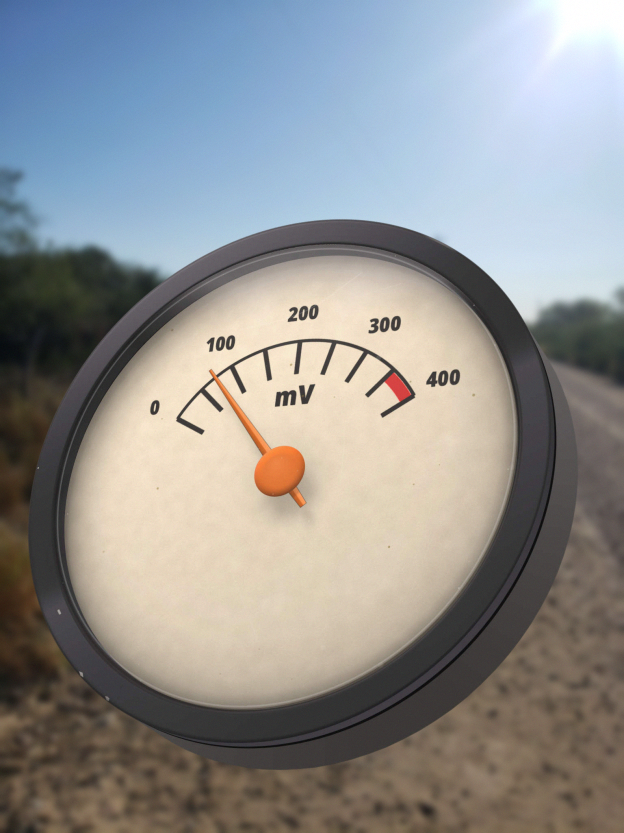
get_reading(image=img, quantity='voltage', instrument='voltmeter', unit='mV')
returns 75 mV
